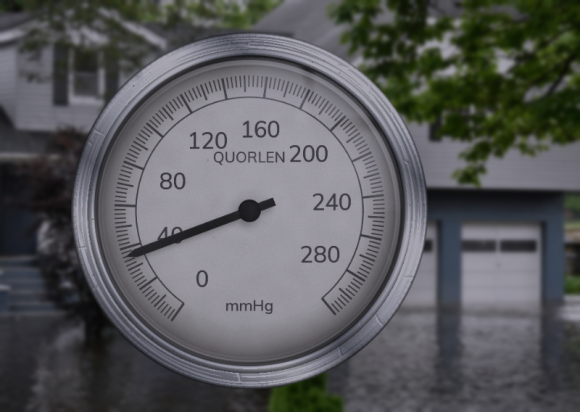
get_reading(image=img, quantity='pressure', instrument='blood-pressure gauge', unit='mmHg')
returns 36 mmHg
